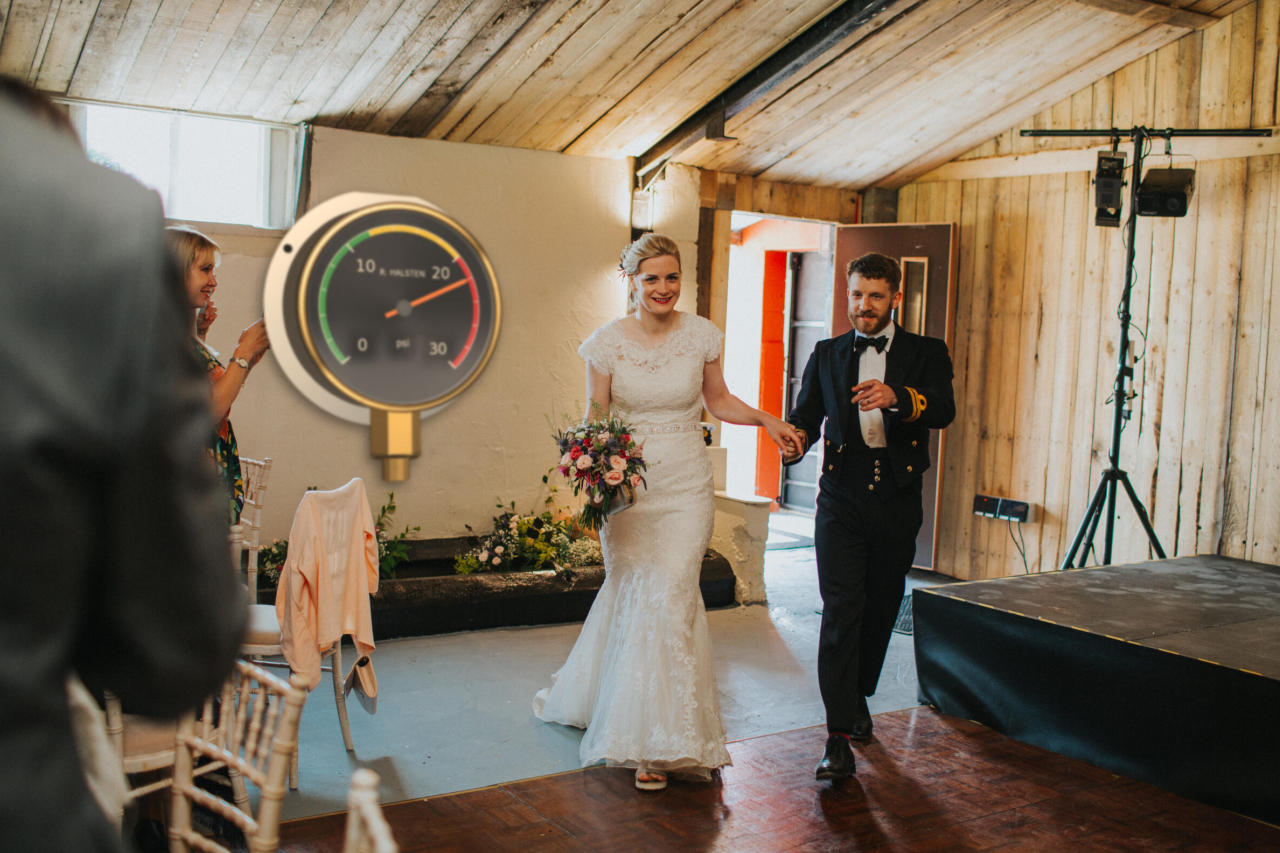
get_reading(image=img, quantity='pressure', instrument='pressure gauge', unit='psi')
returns 22 psi
